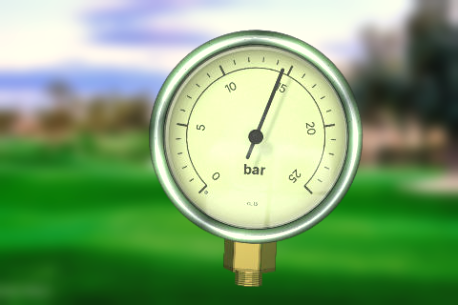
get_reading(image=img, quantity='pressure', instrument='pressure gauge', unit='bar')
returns 14.5 bar
